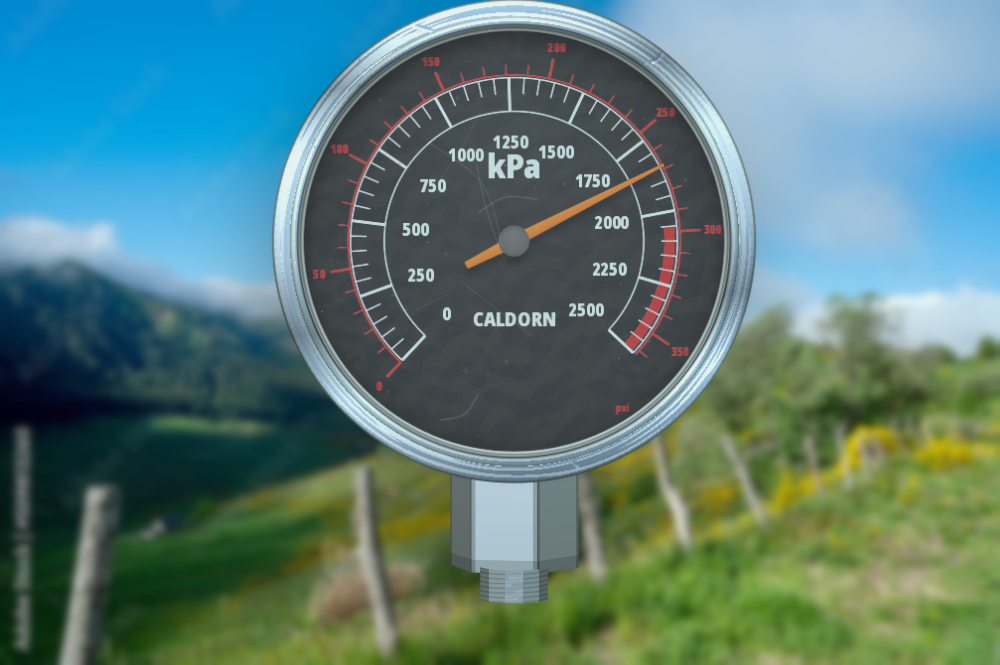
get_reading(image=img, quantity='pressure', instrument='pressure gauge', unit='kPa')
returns 1850 kPa
